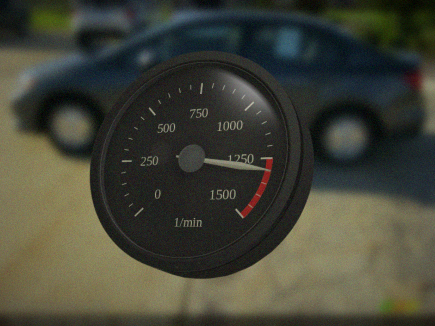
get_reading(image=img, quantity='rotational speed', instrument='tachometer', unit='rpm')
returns 1300 rpm
